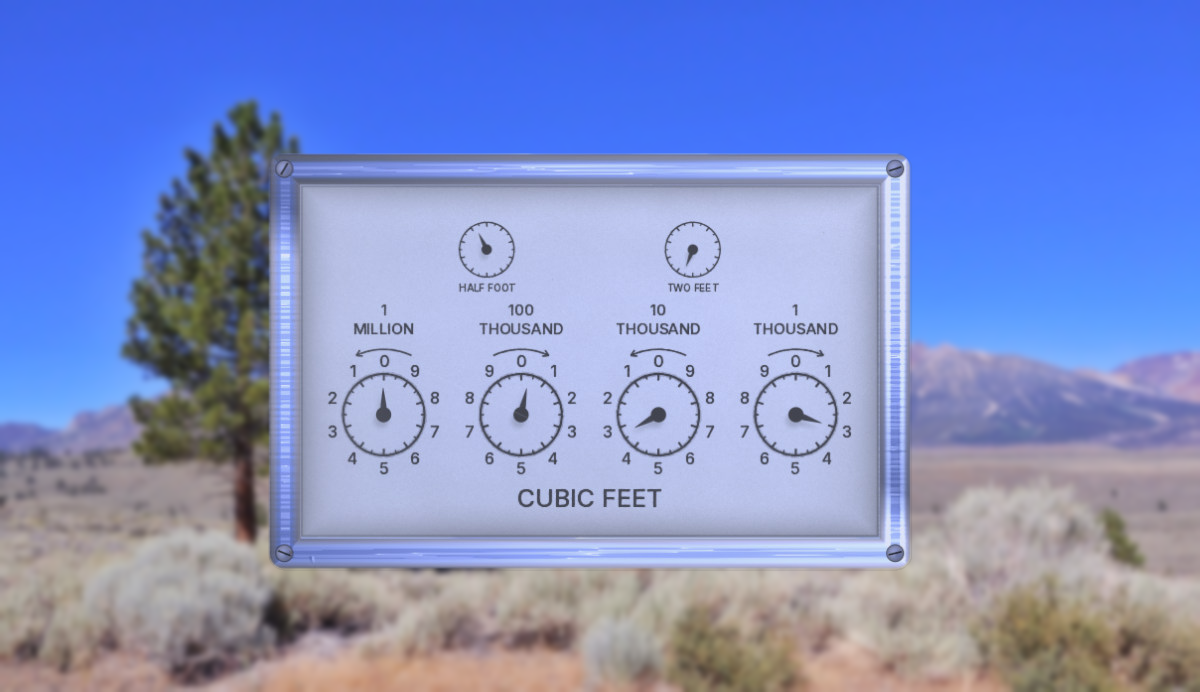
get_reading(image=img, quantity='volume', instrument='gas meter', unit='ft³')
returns 3300 ft³
